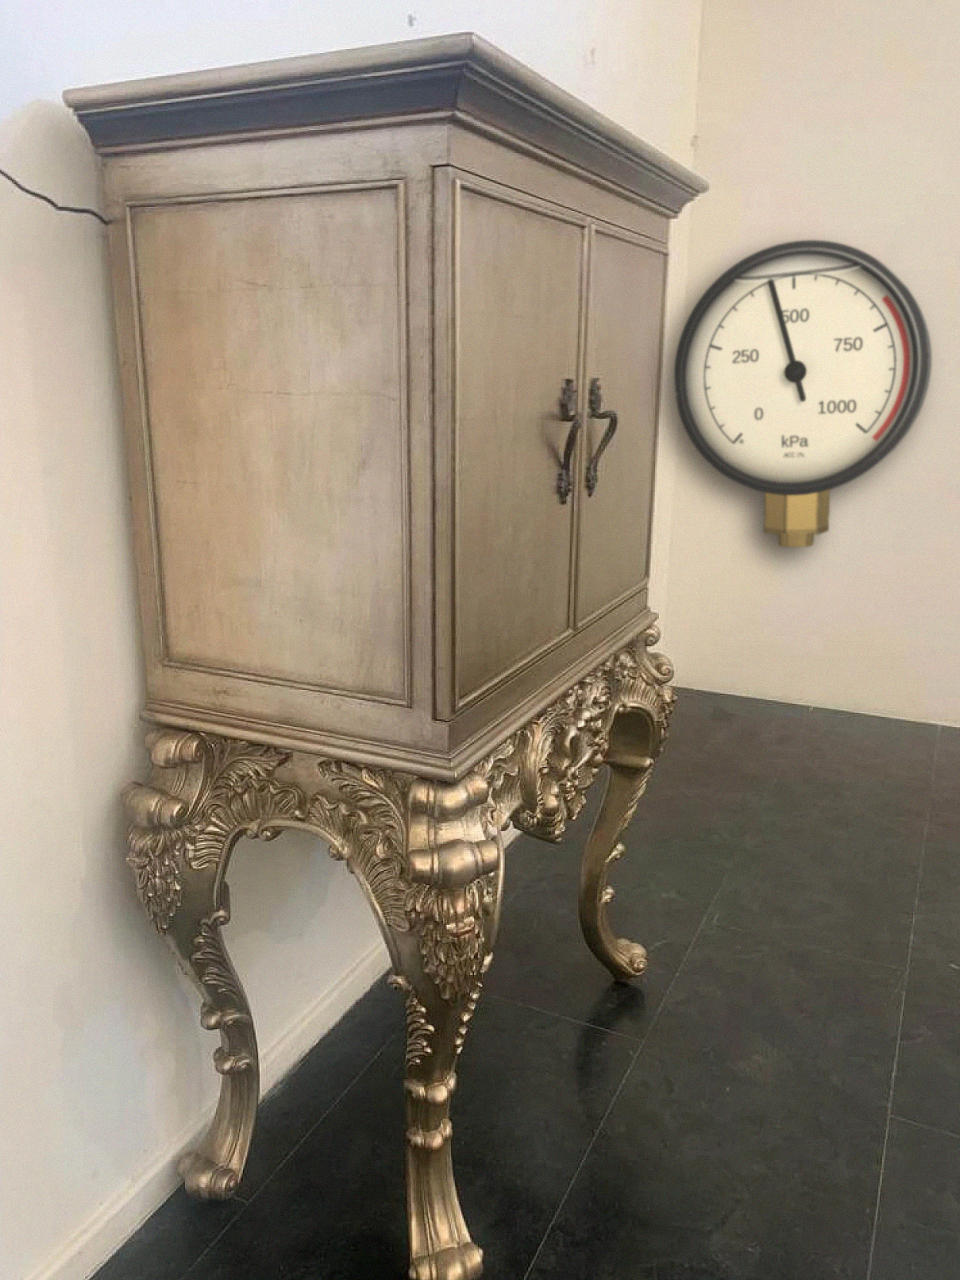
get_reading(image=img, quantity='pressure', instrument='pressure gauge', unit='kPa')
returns 450 kPa
